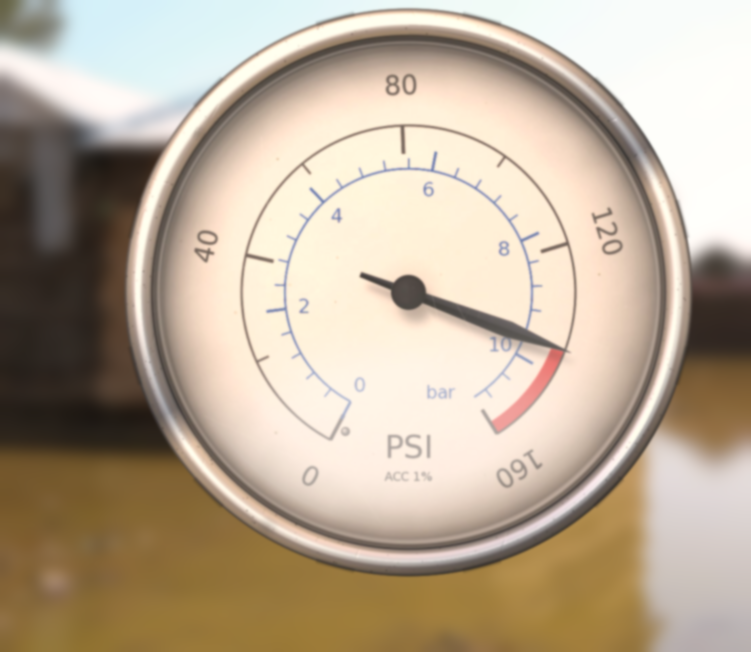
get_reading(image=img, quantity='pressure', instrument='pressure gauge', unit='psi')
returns 140 psi
